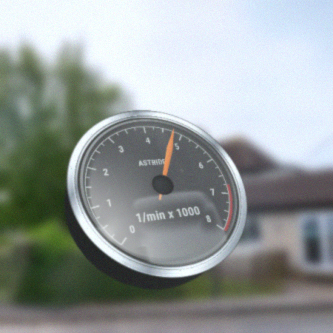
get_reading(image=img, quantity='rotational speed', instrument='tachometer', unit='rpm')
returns 4750 rpm
